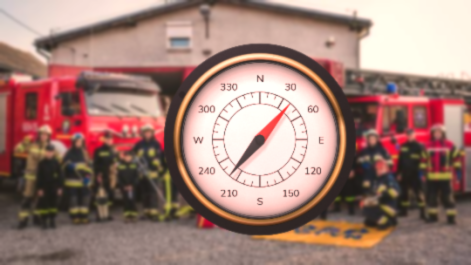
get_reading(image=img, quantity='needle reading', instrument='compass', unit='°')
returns 40 °
